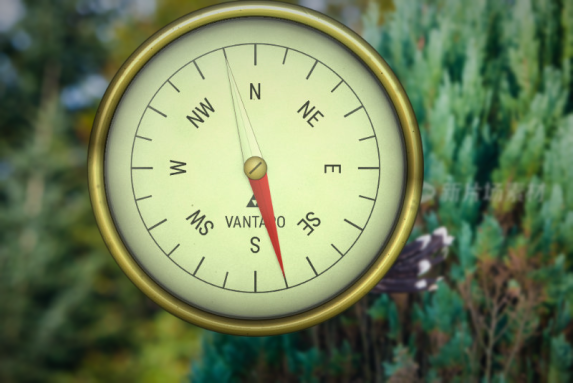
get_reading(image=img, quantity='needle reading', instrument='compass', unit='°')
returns 165 °
